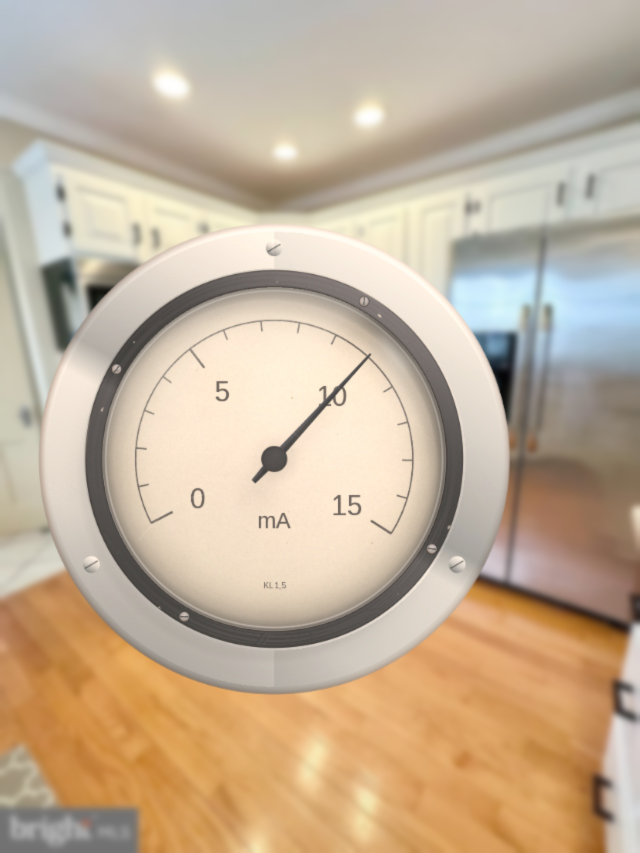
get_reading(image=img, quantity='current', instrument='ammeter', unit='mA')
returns 10 mA
